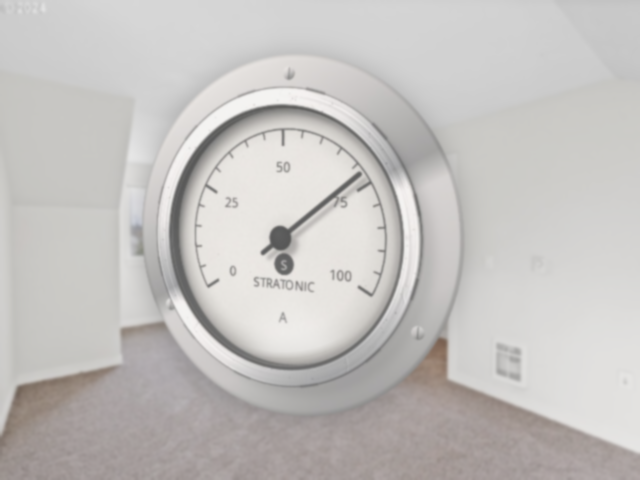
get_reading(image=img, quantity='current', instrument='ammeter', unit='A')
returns 72.5 A
